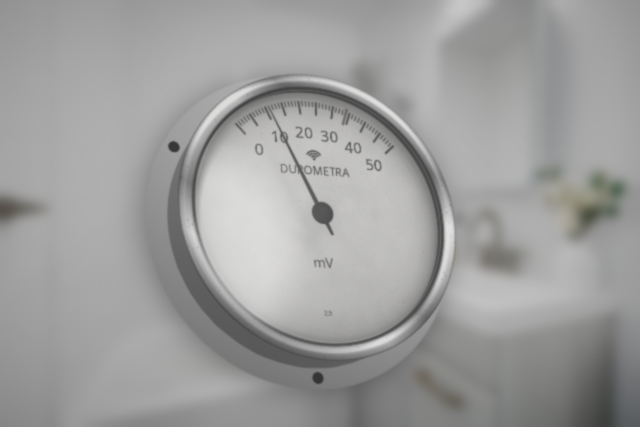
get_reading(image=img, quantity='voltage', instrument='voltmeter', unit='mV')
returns 10 mV
